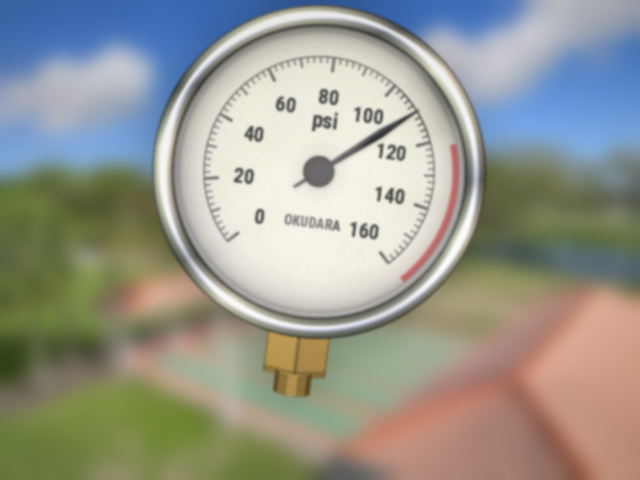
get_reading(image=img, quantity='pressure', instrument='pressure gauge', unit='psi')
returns 110 psi
